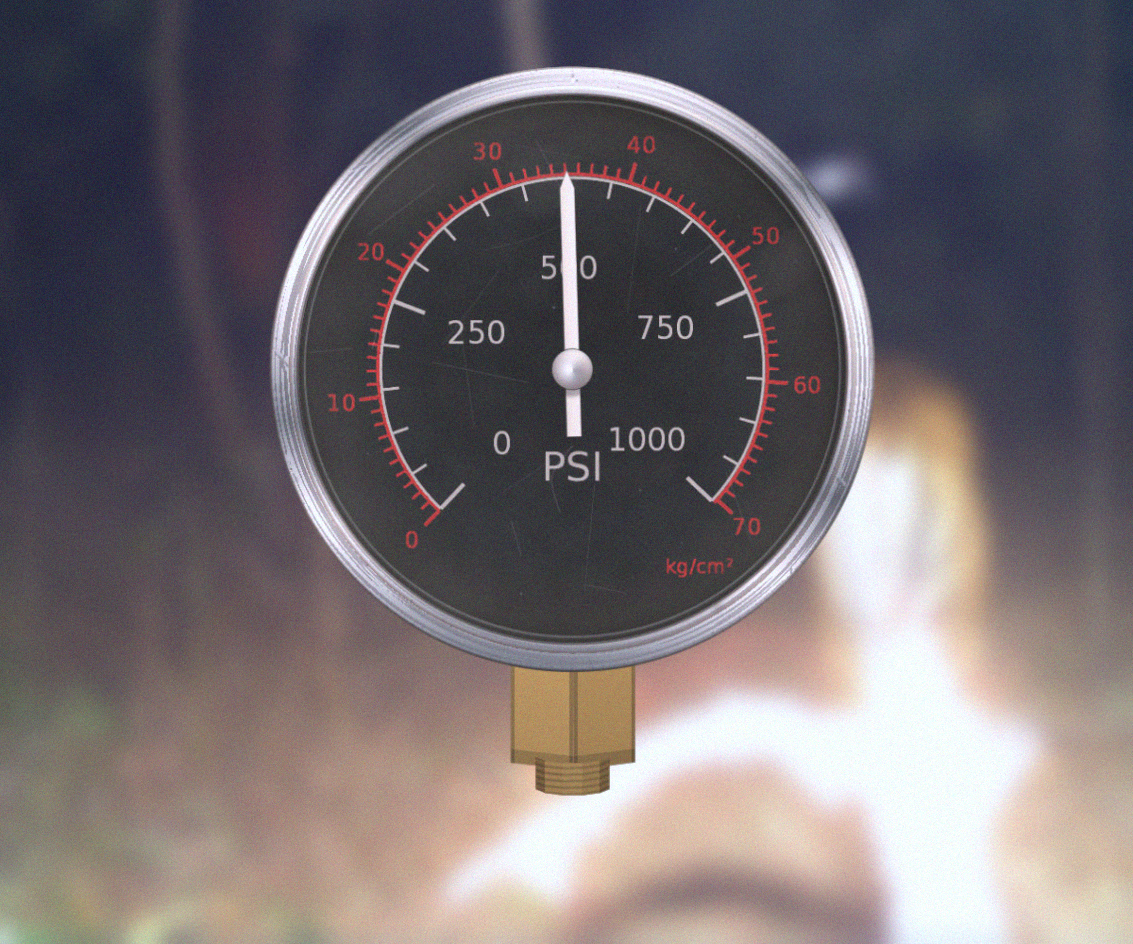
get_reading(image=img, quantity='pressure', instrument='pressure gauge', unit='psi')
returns 500 psi
